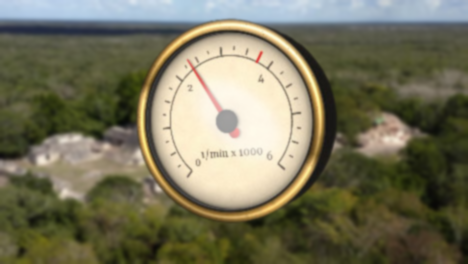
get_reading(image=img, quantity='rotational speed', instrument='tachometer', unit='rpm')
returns 2375 rpm
